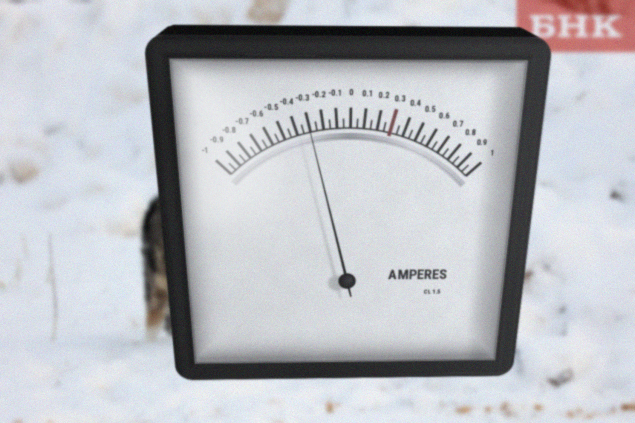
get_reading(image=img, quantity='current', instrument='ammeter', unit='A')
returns -0.3 A
